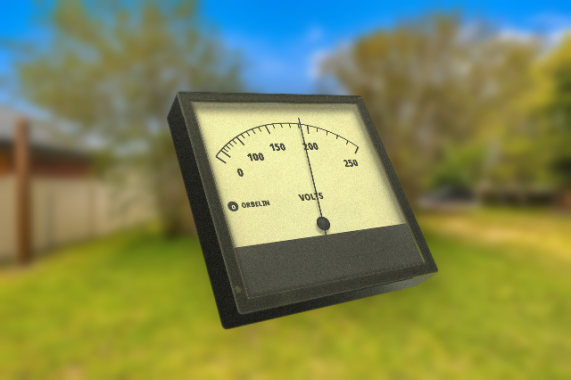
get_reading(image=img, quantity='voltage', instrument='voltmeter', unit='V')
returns 190 V
